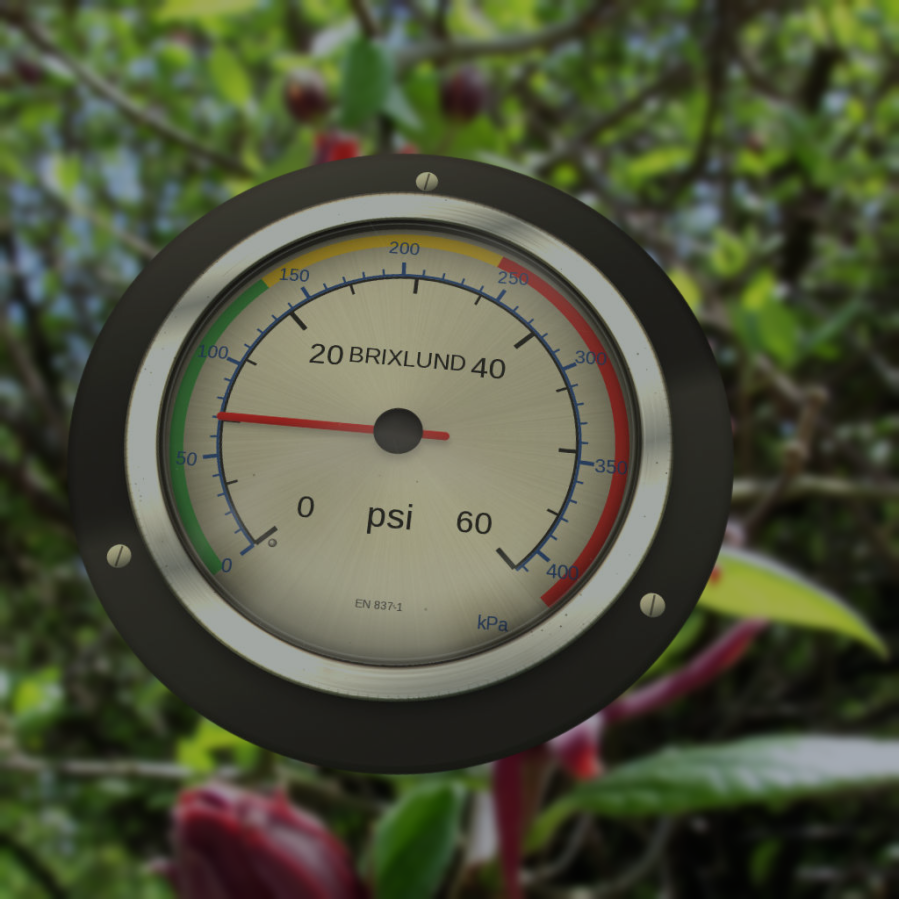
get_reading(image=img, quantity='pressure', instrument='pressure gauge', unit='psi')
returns 10 psi
